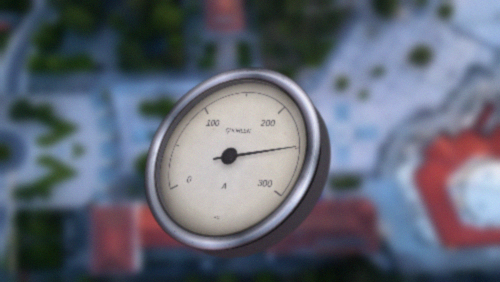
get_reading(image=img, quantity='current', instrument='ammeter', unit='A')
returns 250 A
